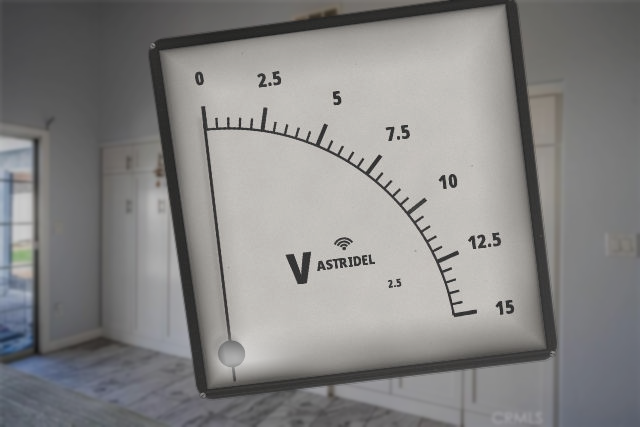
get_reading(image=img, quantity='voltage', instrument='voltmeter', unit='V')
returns 0 V
